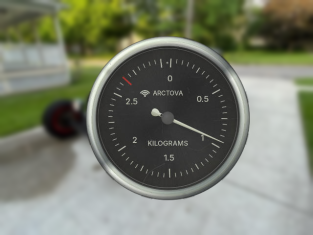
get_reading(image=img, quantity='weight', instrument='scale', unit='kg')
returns 0.95 kg
